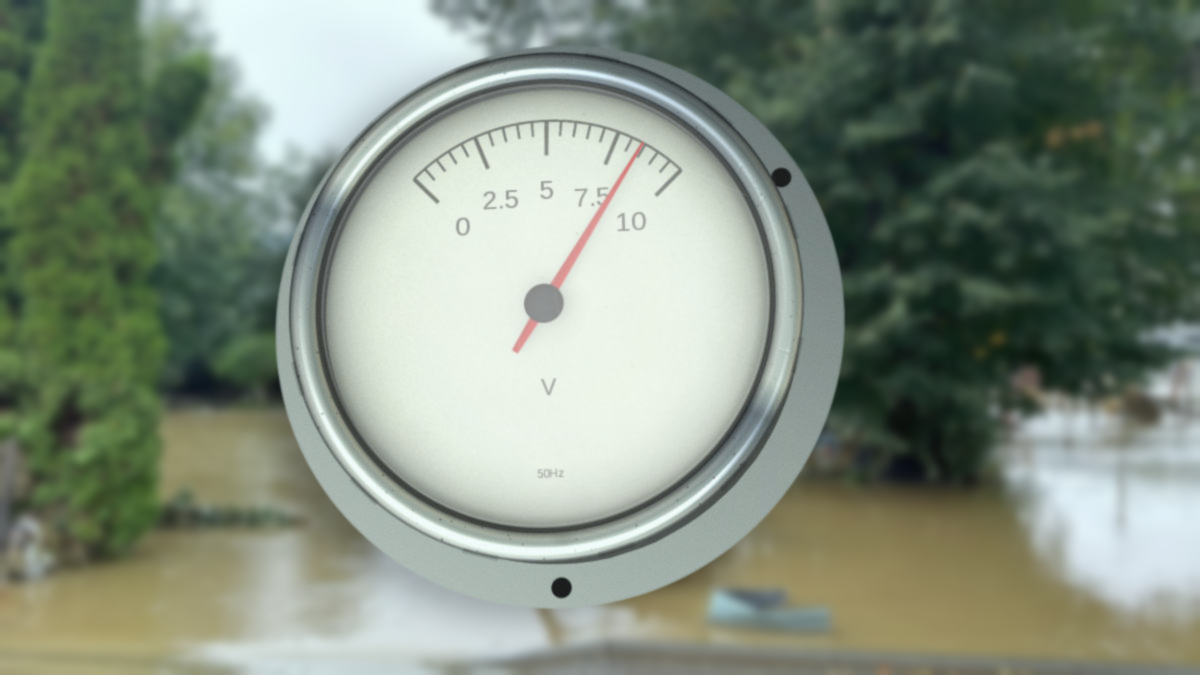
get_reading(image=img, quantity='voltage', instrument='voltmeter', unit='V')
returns 8.5 V
